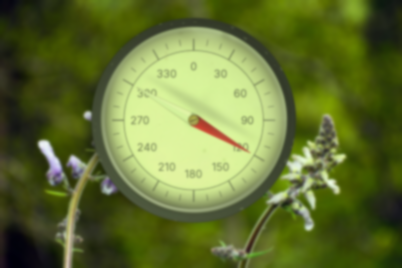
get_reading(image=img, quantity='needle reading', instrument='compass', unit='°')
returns 120 °
